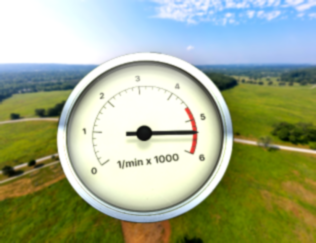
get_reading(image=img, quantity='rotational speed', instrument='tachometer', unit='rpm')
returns 5400 rpm
